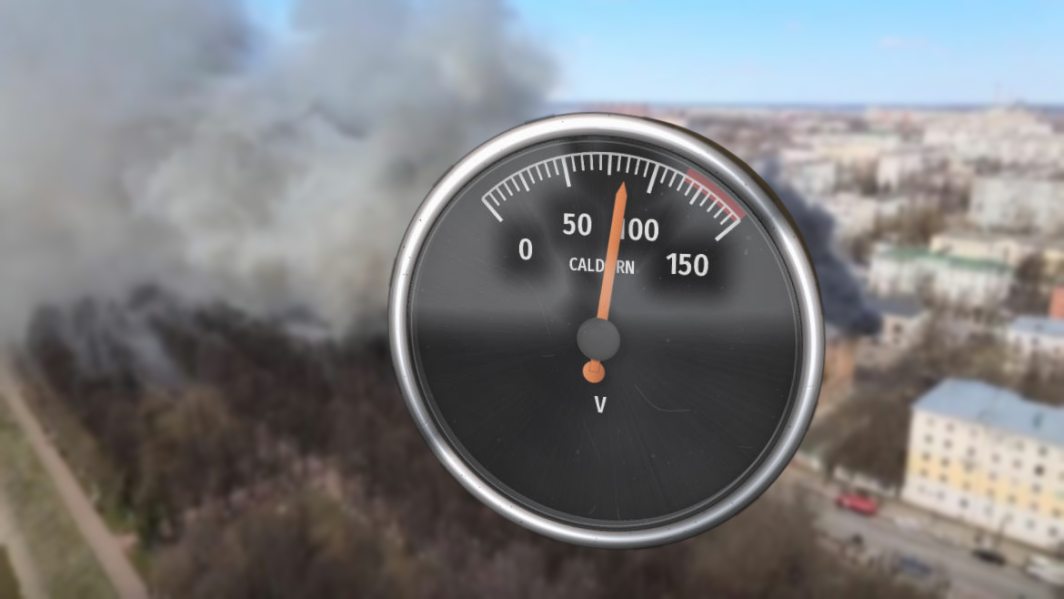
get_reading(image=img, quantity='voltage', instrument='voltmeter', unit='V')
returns 85 V
